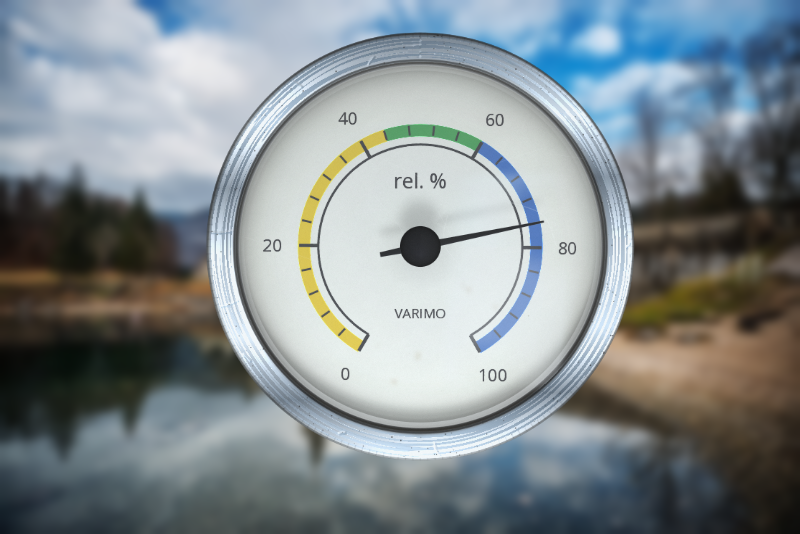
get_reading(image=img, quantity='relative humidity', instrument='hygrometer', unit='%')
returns 76 %
